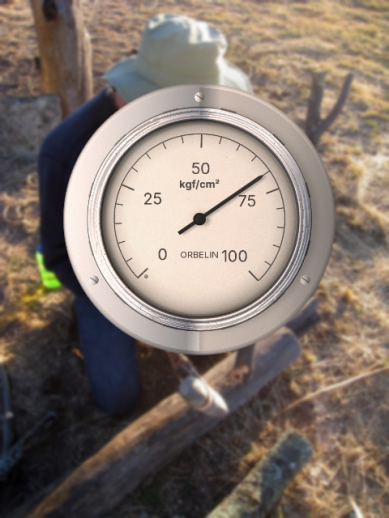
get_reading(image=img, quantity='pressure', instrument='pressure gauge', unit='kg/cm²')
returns 70 kg/cm²
